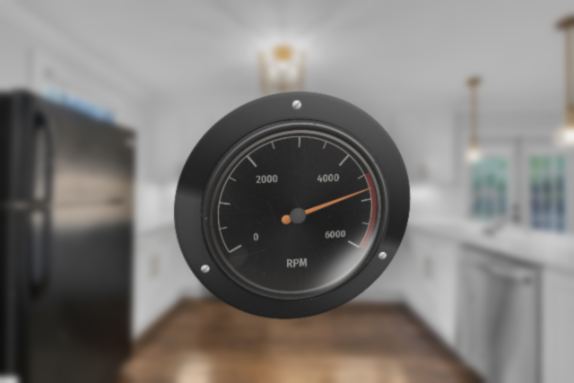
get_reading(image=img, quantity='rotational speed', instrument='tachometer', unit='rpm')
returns 4750 rpm
